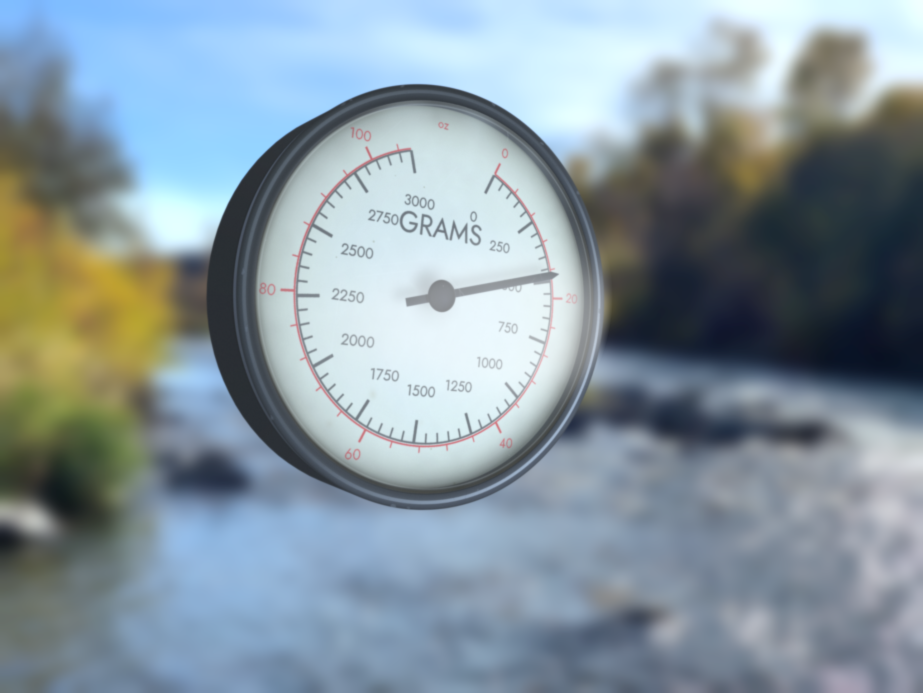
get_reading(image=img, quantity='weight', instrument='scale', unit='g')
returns 475 g
